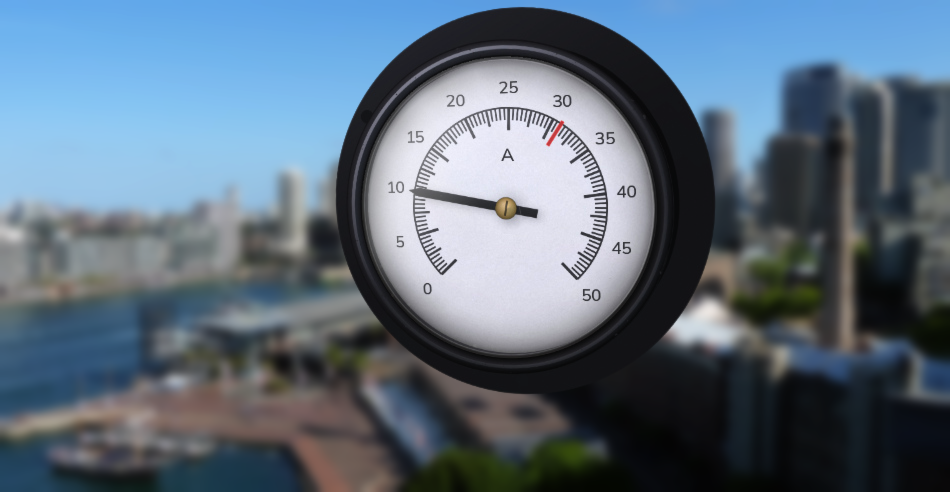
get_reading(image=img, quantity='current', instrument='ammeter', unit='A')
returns 10 A
